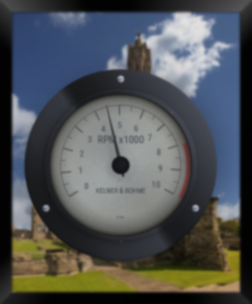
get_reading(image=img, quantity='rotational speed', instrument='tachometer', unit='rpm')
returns 4500 rpm
